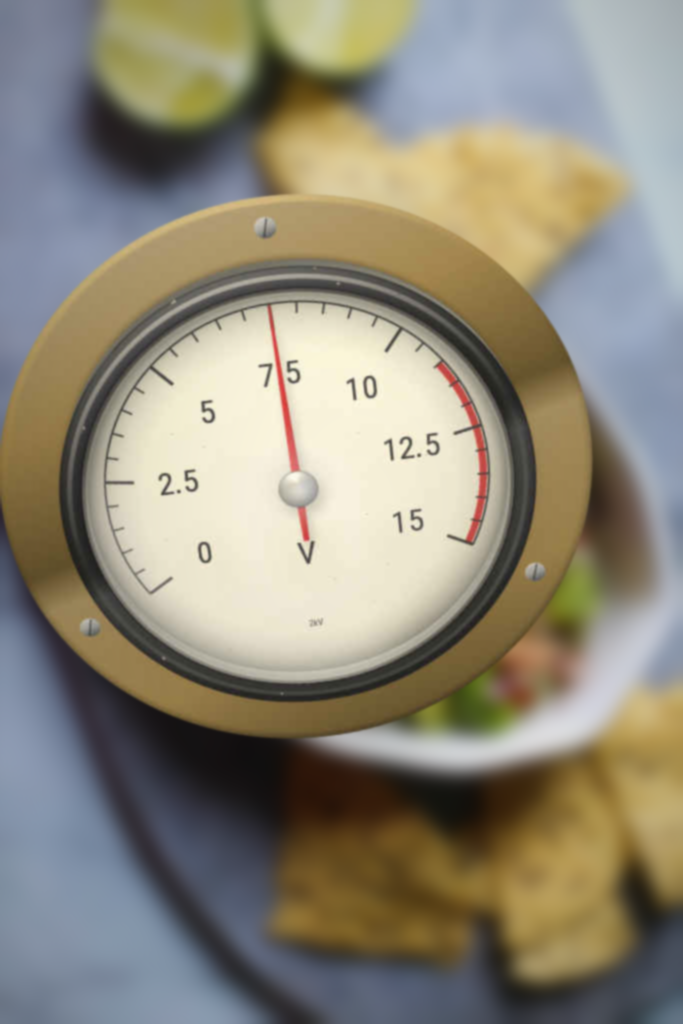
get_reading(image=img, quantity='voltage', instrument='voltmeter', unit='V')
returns 7.5 V
